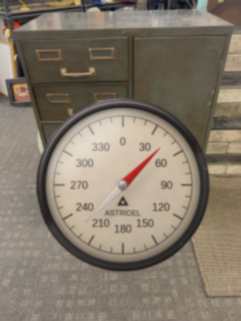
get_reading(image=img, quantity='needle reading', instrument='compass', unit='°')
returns 45 °
